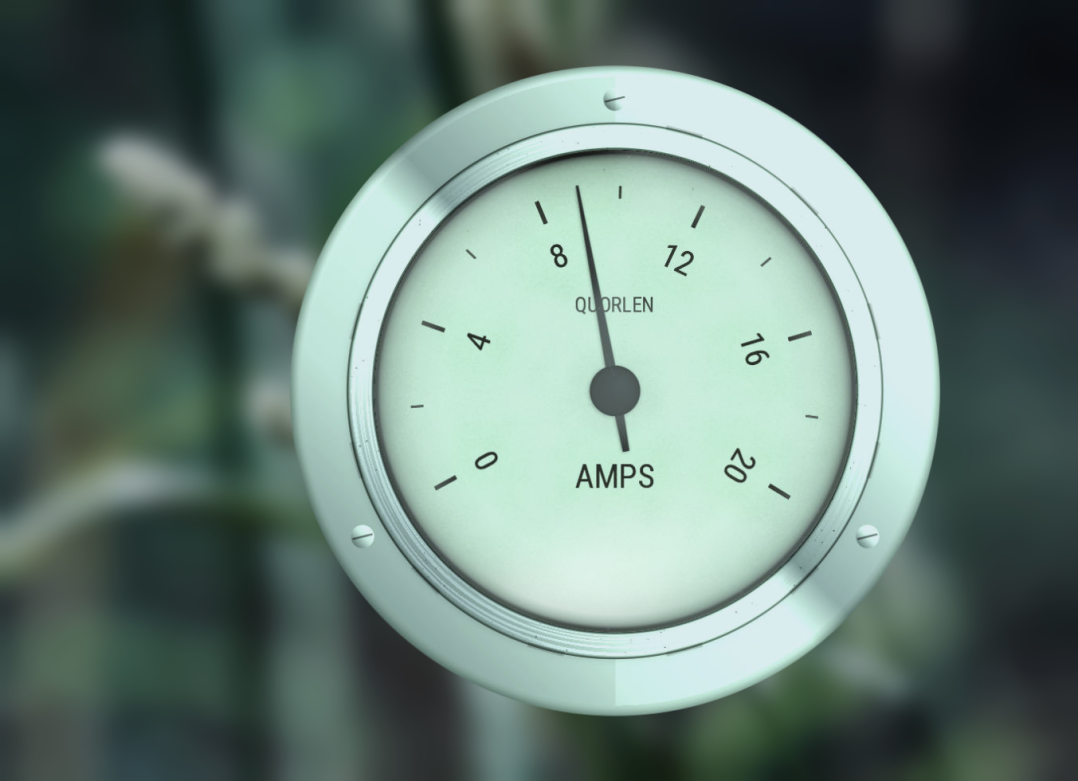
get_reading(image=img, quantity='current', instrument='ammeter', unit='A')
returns 9 A
